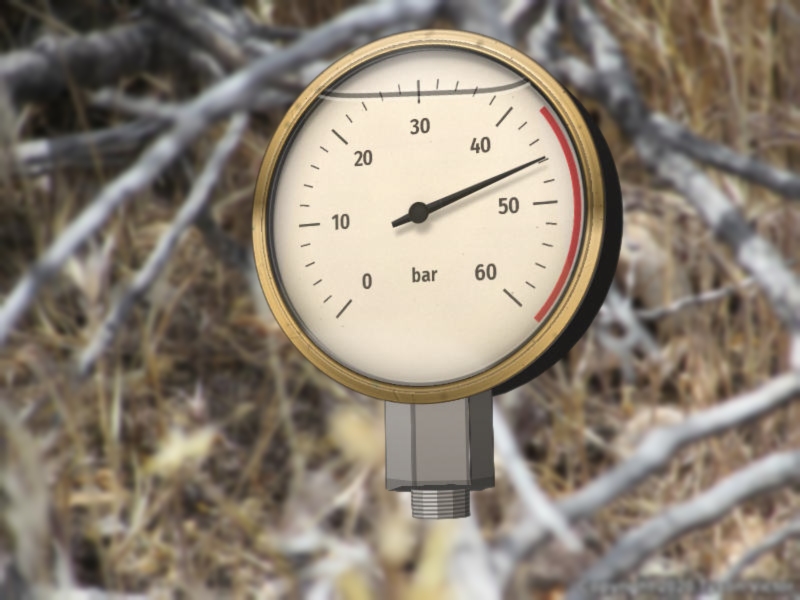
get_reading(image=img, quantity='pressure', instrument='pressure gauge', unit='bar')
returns 46 bar
